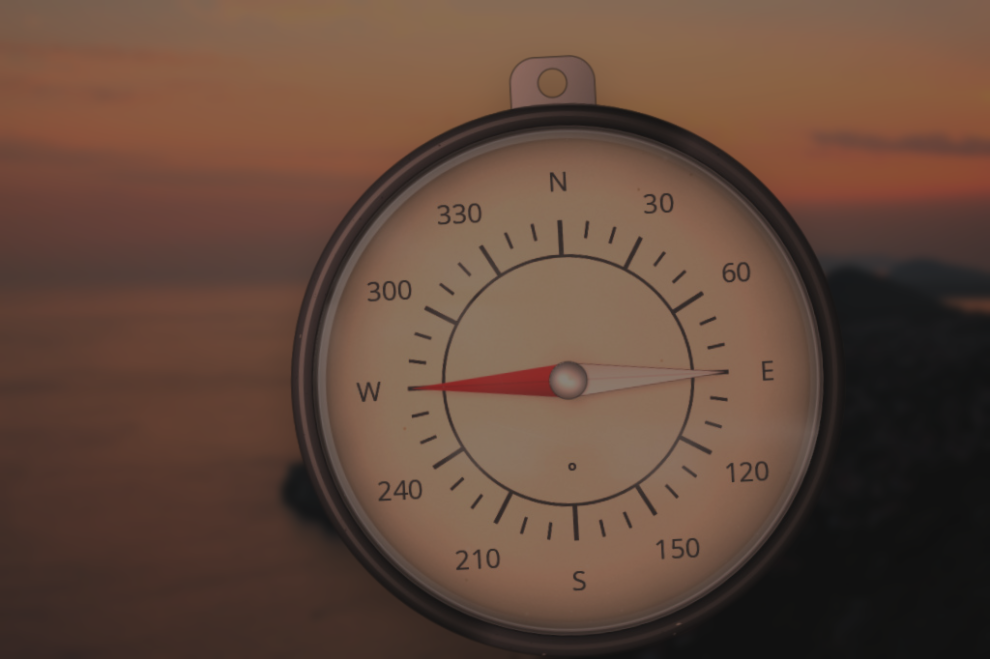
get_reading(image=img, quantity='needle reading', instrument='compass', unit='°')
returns 270 °
